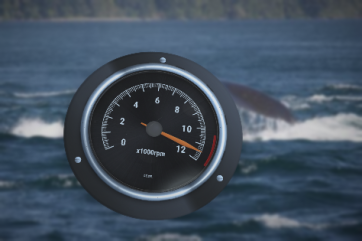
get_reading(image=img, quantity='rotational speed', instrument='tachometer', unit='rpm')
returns 11500 rpm
